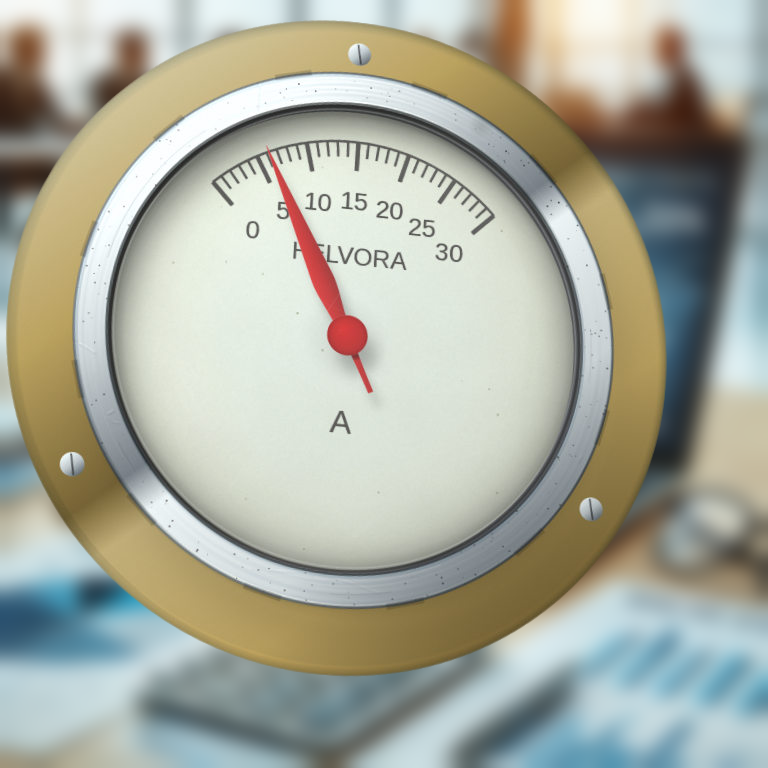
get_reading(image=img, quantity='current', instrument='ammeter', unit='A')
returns 6 A
